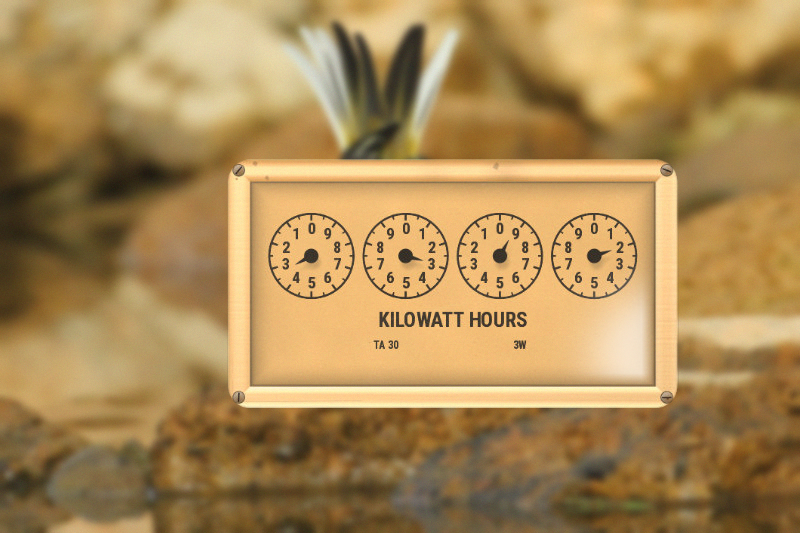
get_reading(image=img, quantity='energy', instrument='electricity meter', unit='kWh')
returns 3292 kWh
